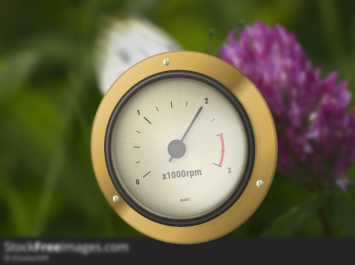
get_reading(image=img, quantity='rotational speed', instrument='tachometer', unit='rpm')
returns 2000 rpm
